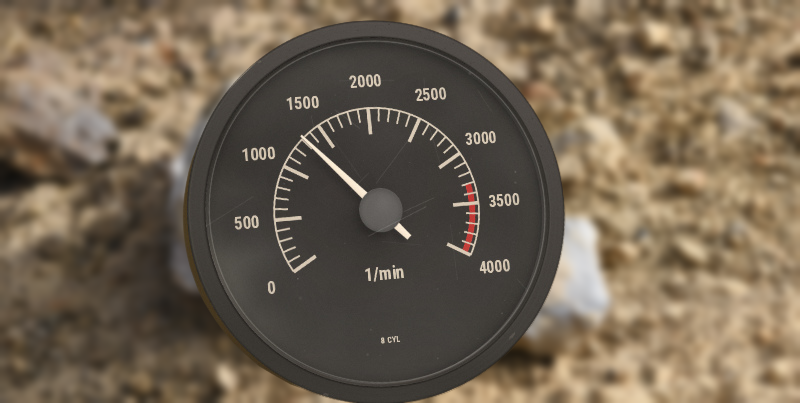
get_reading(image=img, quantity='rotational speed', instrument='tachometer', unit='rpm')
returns 1300 rpm
